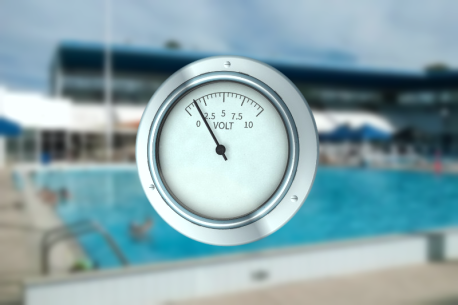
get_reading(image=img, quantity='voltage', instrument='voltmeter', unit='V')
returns 1.5 V
